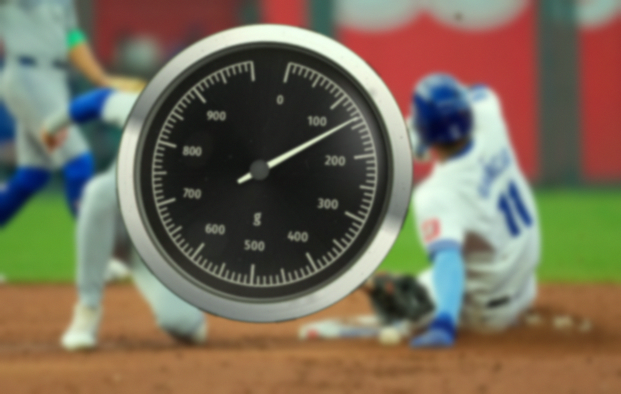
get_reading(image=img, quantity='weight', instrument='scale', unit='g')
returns 140 g
